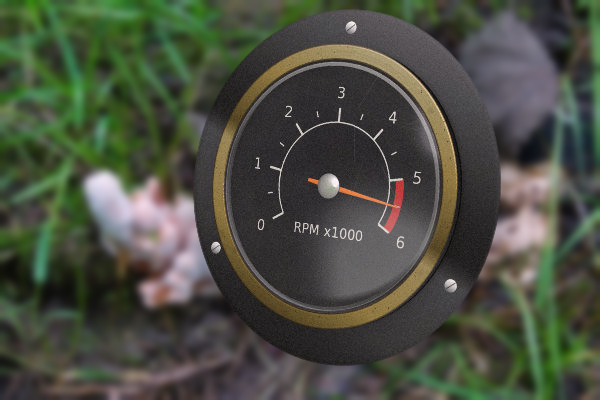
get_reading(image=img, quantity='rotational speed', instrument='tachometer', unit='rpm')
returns 5500 rpm
